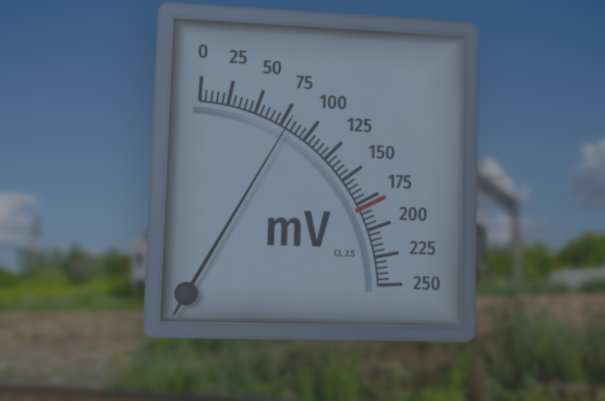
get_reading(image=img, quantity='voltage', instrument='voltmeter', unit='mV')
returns 80 mV
